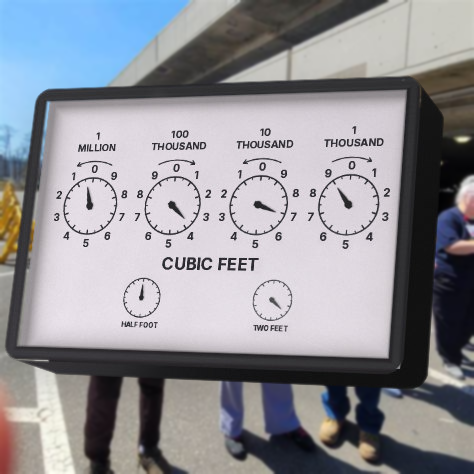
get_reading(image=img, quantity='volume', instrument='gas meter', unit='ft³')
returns 36900 ft³
